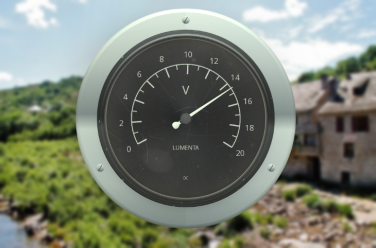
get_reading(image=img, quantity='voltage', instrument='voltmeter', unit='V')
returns 14.5 V
